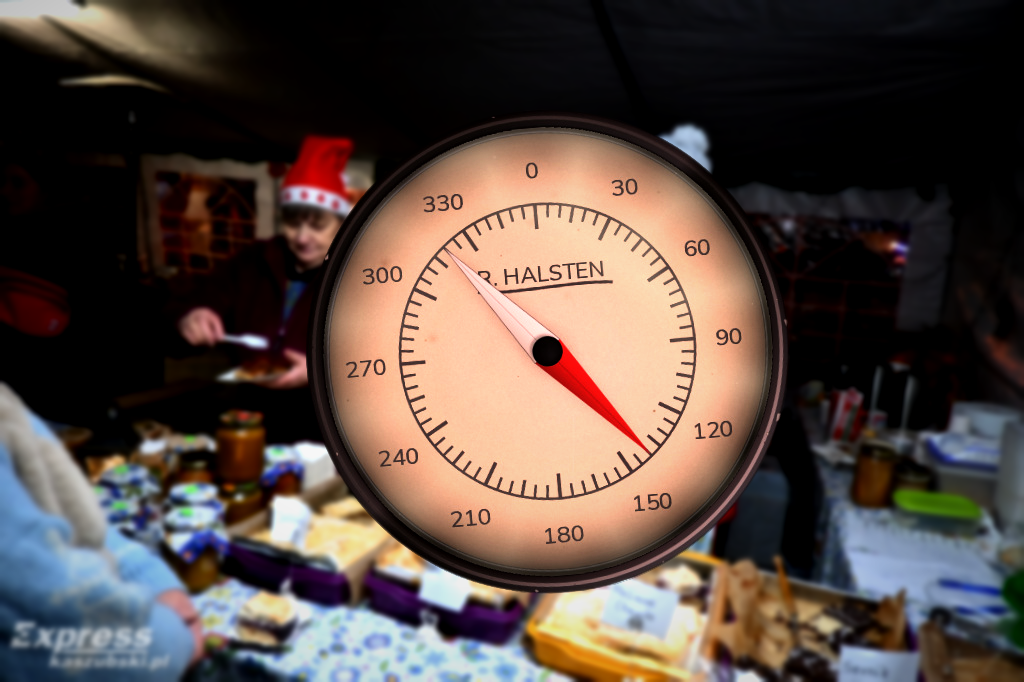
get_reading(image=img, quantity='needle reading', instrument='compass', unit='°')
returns 140 °
